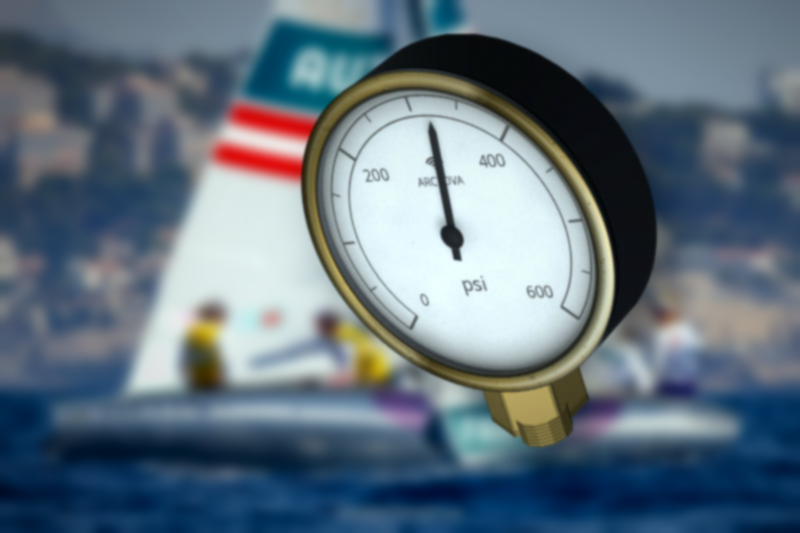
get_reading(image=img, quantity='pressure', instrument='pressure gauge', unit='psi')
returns 325 psi
